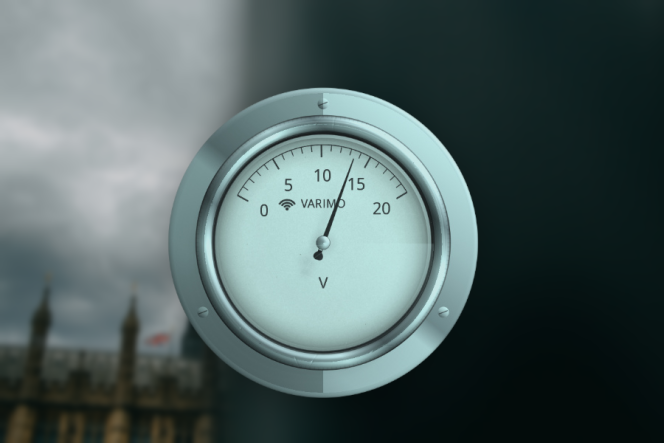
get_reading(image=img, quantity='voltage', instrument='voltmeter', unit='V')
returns 13.5 V
